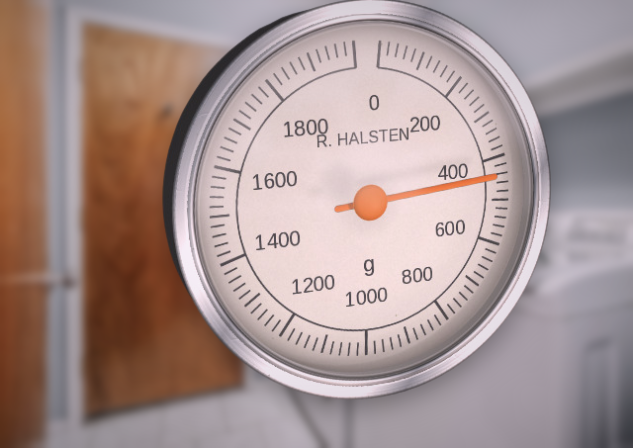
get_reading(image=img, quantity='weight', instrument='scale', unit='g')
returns 440 g
